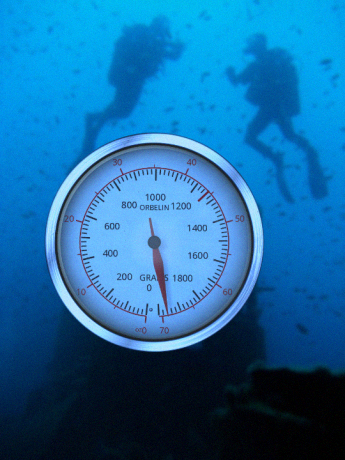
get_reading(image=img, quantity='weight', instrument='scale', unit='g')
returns 1960 g
